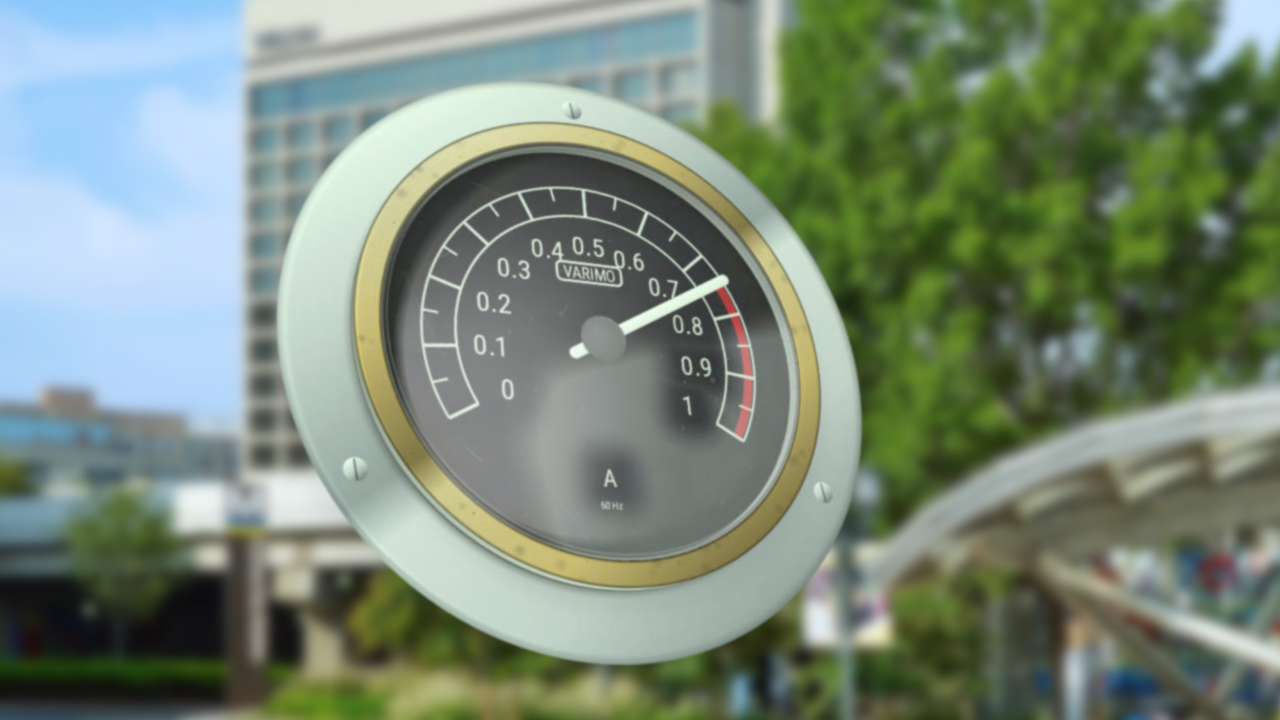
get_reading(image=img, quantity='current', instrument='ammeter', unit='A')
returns 0.75 A
